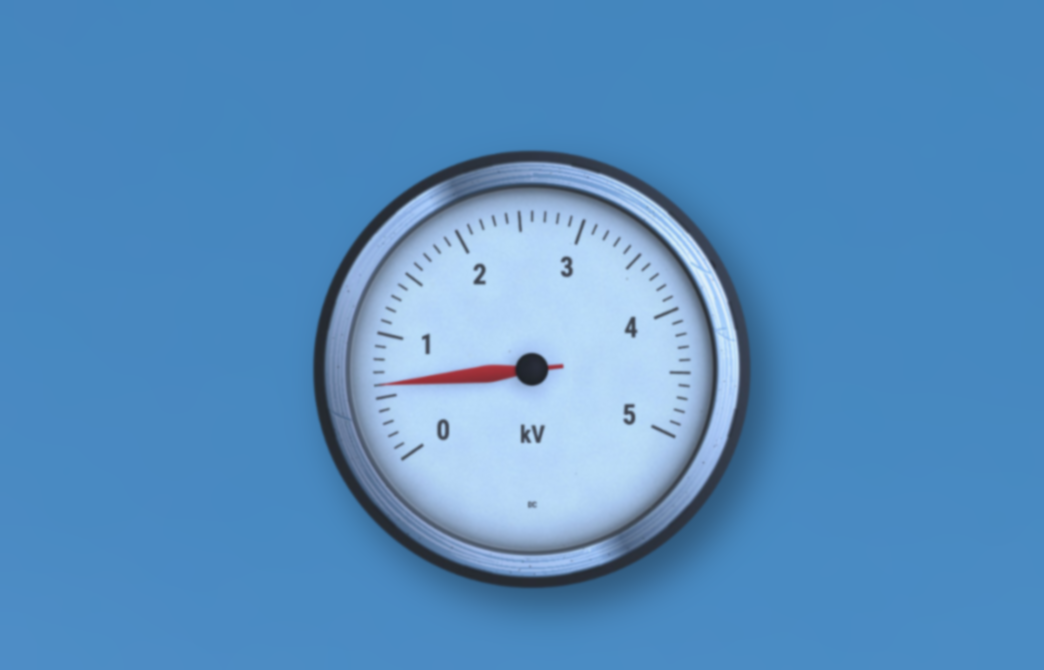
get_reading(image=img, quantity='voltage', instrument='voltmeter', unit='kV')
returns 0.6 kV
